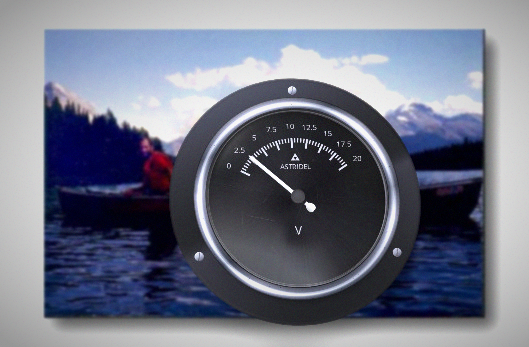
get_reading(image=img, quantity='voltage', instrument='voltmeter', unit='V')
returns 2.5 V
